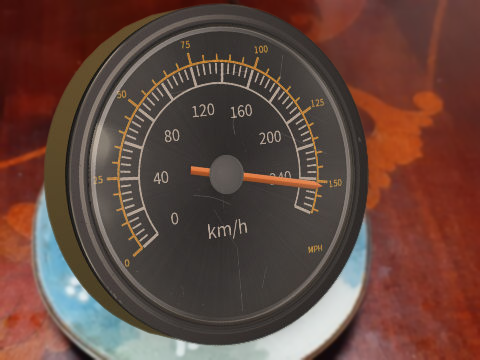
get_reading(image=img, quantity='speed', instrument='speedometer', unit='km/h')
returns 244 km/h
